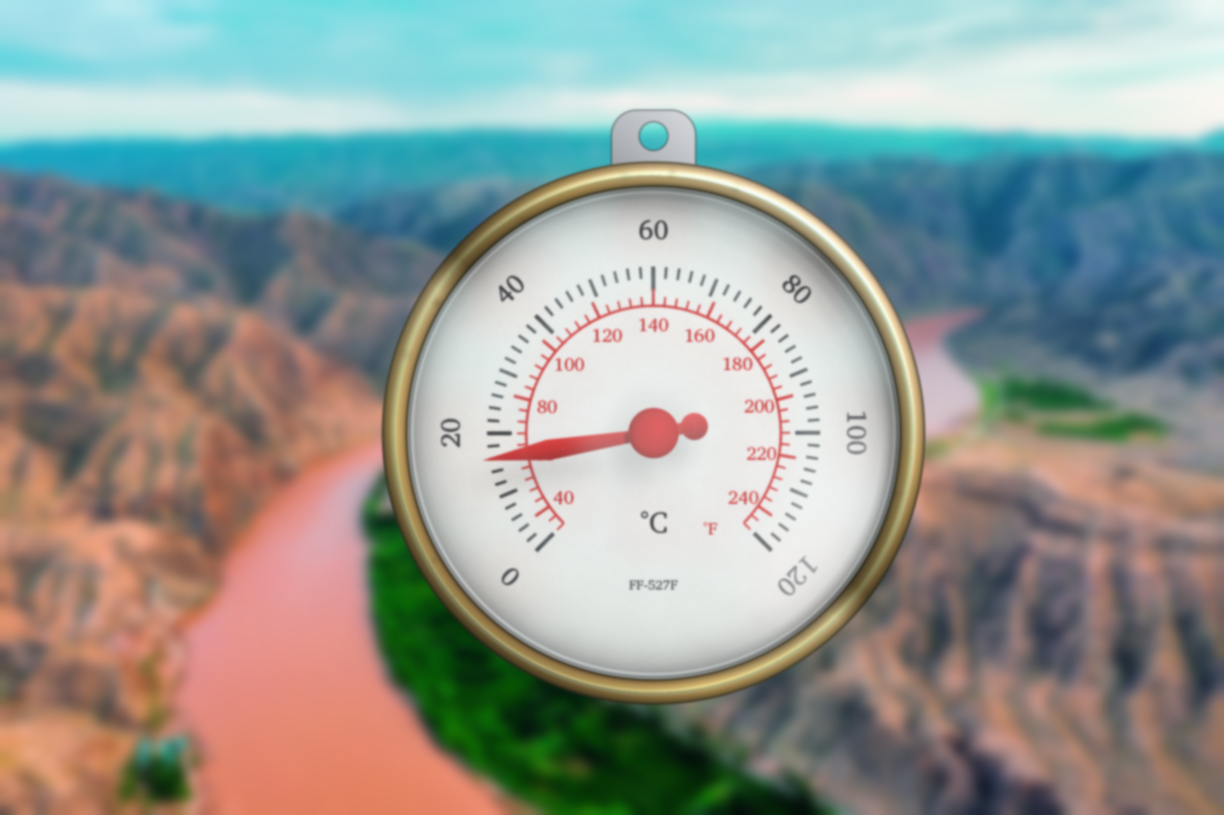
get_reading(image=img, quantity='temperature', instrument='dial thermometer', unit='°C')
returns 16 °C
